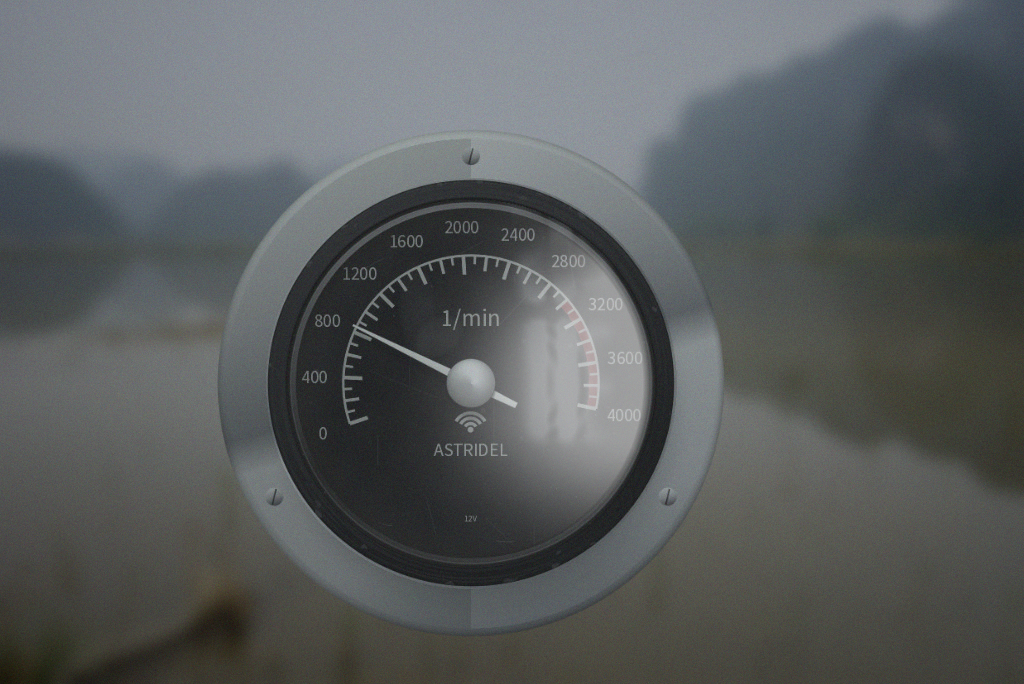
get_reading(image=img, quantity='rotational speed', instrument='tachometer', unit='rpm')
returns 850 rpm
